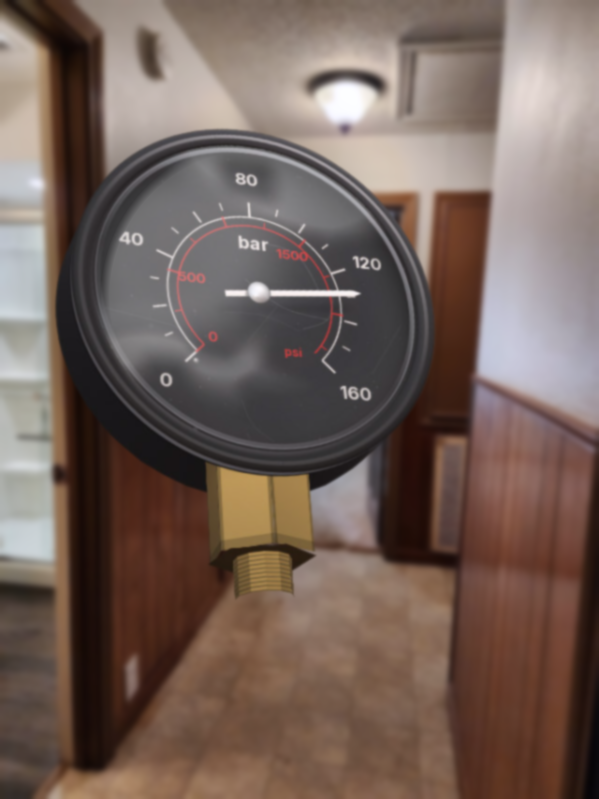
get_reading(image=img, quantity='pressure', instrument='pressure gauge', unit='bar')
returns 130 bar
